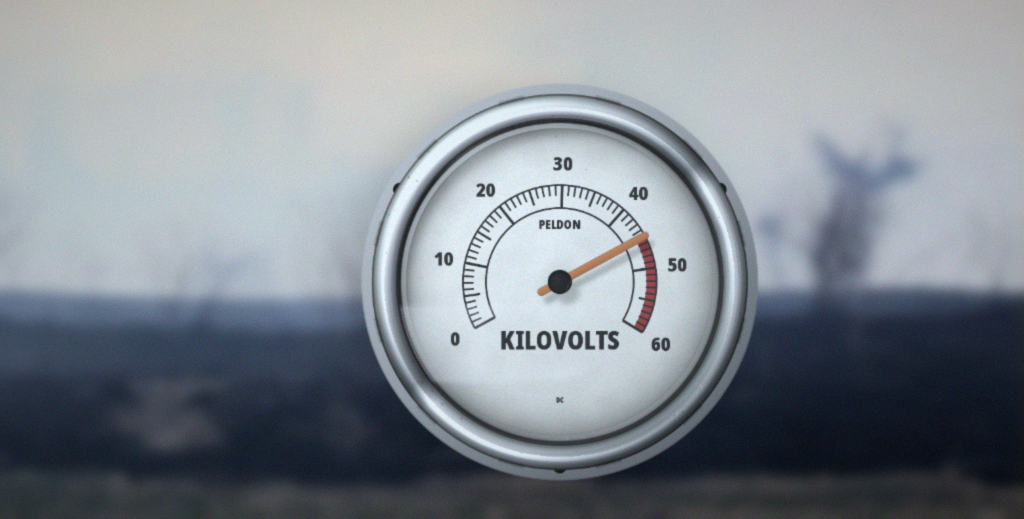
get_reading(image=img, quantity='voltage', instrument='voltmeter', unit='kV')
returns 45 kV
